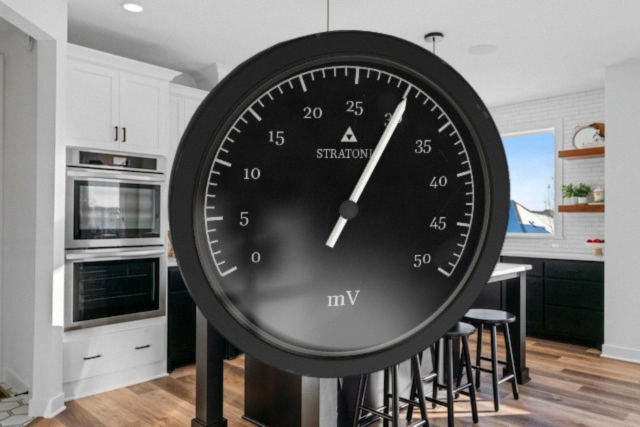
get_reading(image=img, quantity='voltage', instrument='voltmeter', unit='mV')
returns 30 mV
